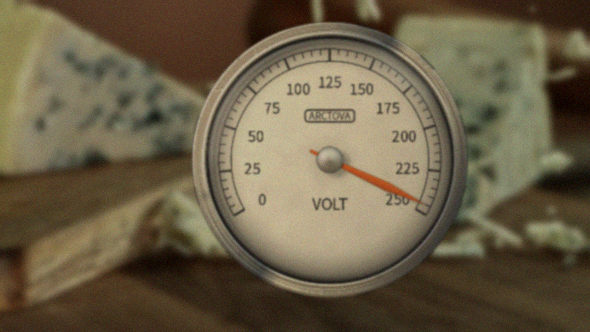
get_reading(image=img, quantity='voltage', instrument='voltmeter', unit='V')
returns 245 V
